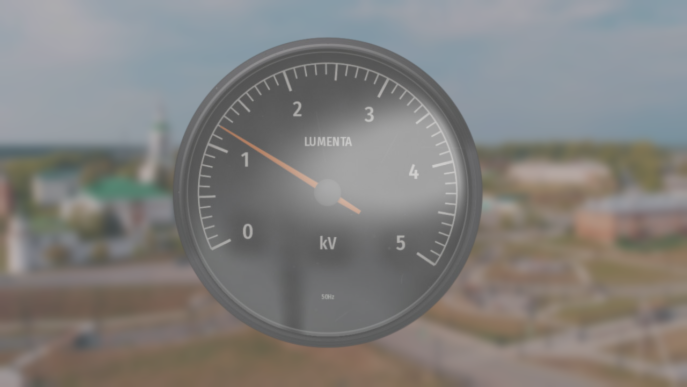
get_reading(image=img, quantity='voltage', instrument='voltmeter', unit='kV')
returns 1.2 kV
